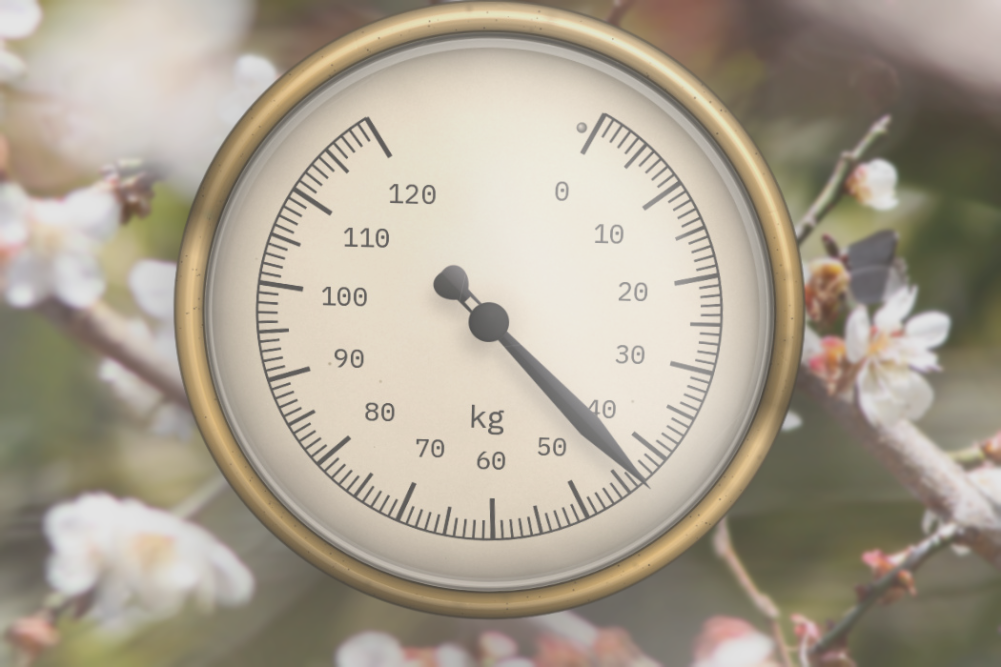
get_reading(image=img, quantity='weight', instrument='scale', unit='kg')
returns 43 kg
